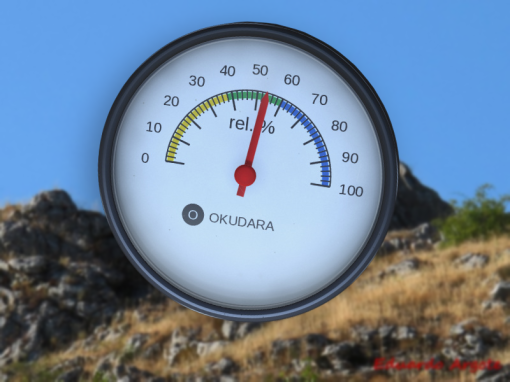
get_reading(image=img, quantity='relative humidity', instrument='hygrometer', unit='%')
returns 54 %
